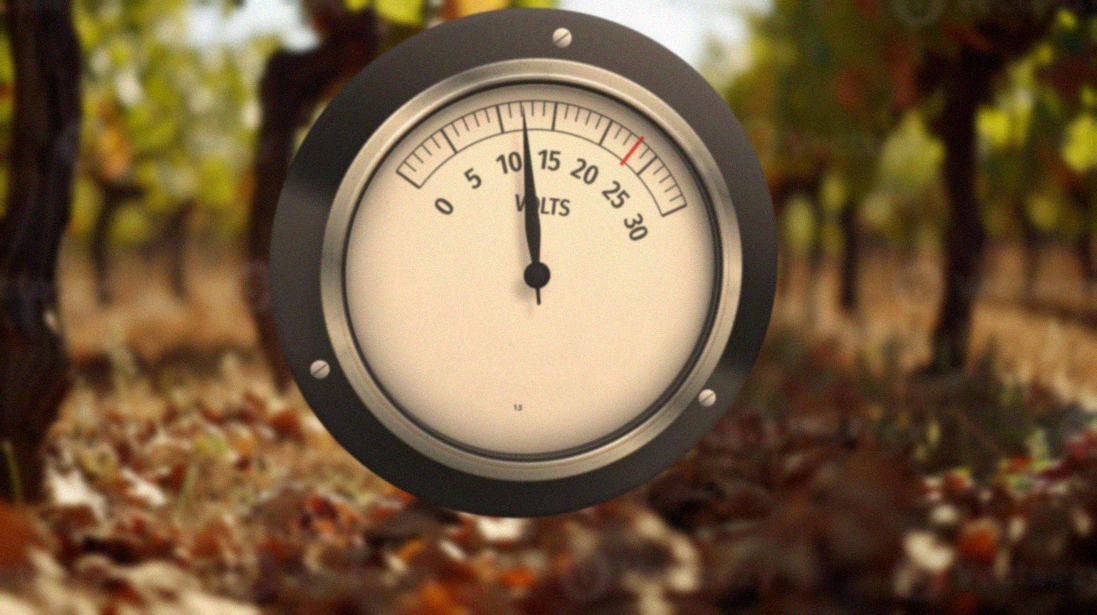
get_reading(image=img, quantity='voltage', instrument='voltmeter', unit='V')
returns 12 V
